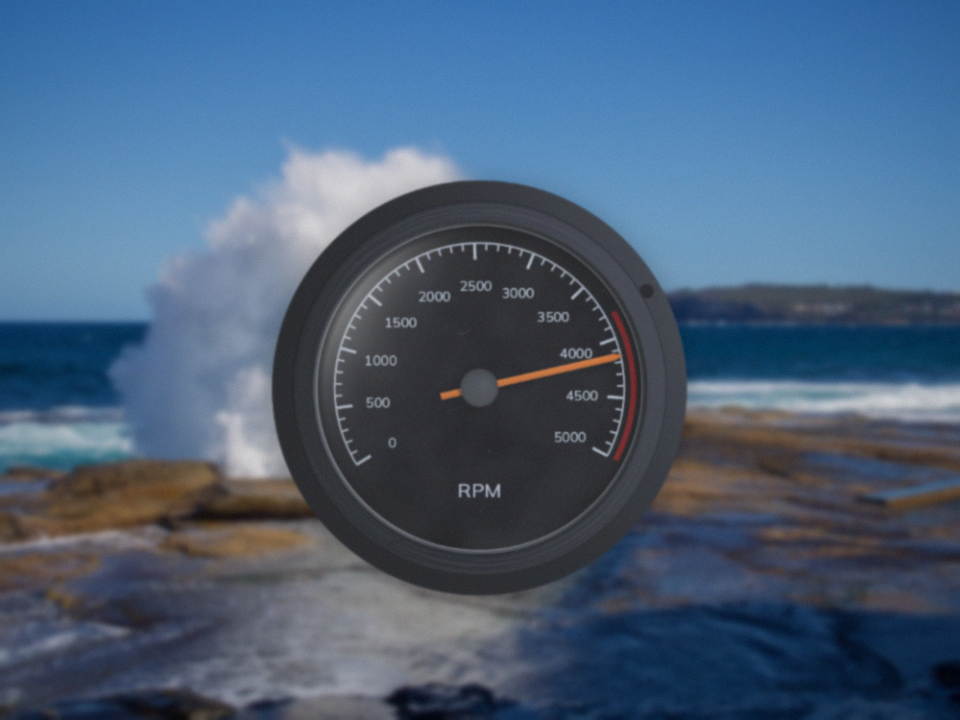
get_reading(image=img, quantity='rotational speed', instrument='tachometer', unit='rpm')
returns 4150 rpm
